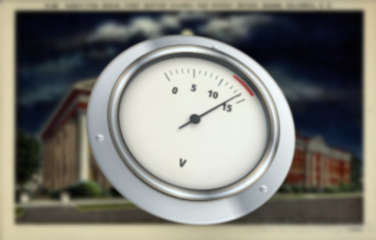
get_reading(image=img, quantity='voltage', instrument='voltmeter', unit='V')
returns 14 V
